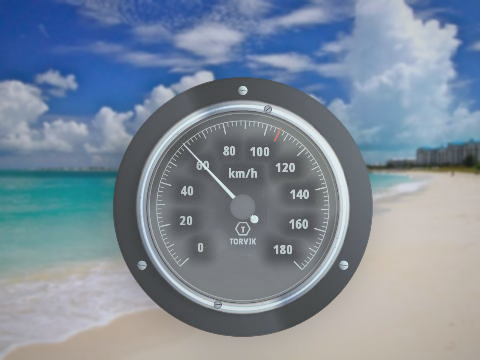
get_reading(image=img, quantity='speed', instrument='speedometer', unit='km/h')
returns 60 km/h
